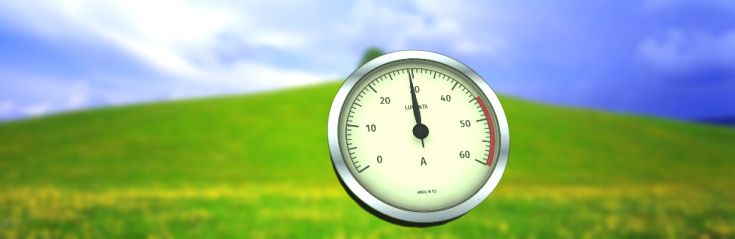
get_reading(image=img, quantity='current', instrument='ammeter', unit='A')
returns 29 A
